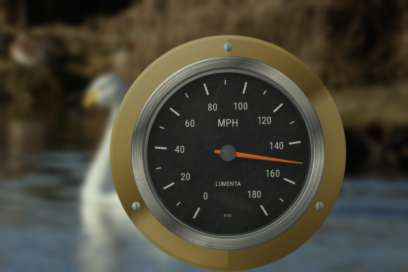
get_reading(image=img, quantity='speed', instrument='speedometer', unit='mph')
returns 150 mph
